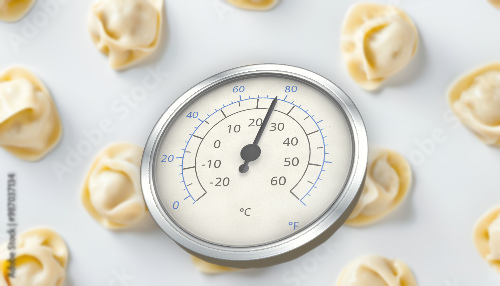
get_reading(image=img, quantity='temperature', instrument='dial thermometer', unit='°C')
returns 25 °C
